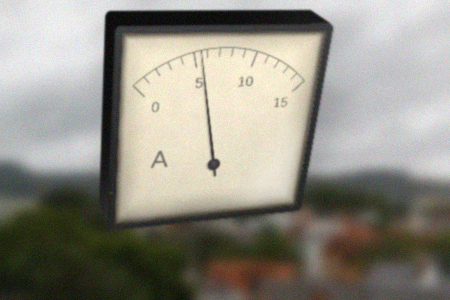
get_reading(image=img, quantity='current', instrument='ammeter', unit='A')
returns 5.5 A
